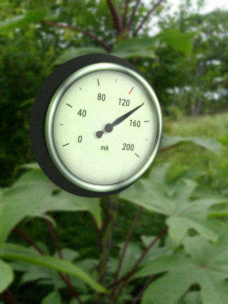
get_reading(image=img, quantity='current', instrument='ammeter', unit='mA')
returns 140 mA
